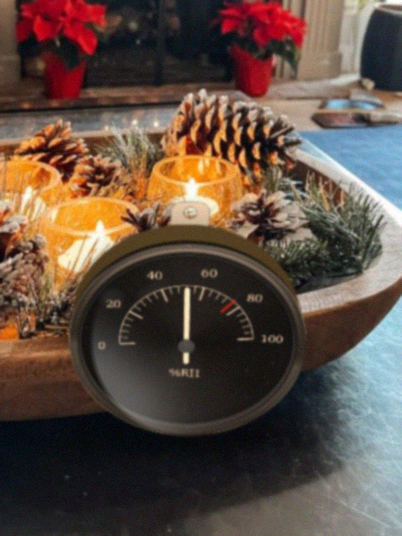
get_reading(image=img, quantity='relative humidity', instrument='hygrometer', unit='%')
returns 52 %
